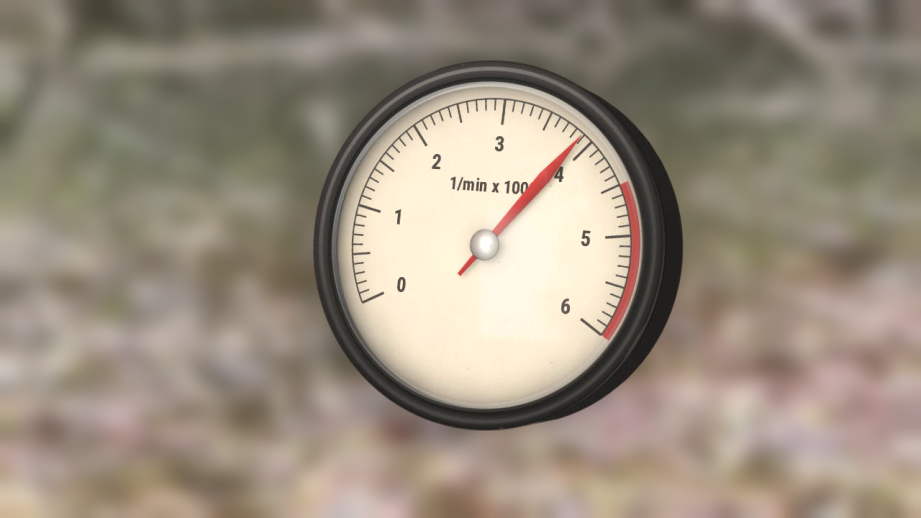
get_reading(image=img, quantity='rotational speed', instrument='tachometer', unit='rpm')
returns 3900 rpm
